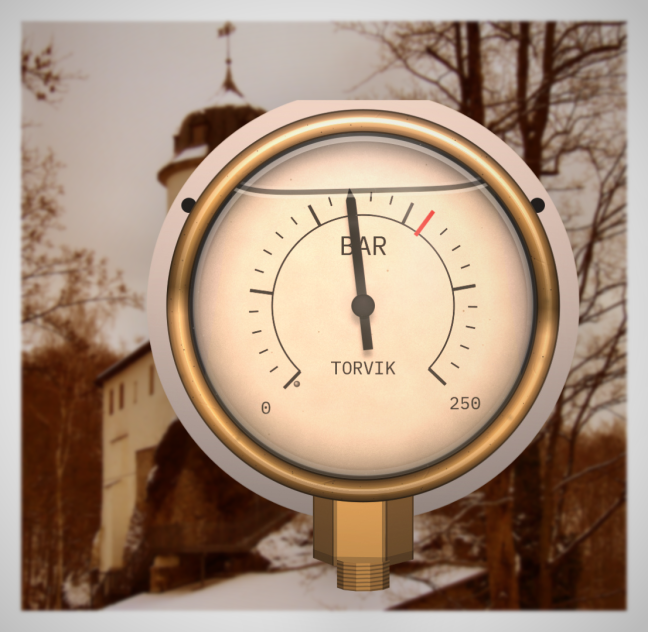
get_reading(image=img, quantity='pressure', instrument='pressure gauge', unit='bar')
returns 120 bar
